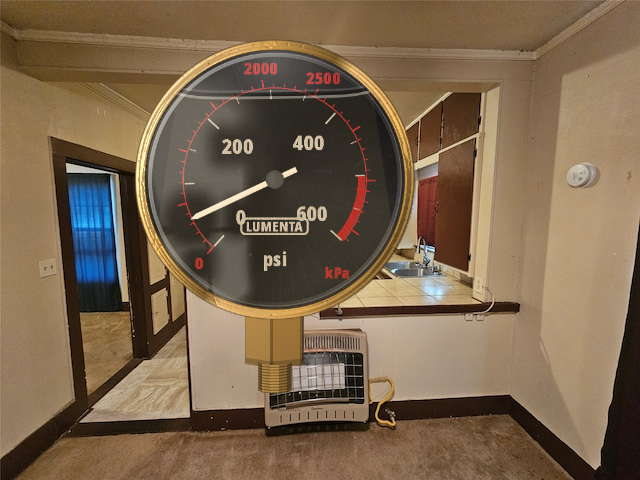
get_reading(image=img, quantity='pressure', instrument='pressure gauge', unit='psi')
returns 50 psi
